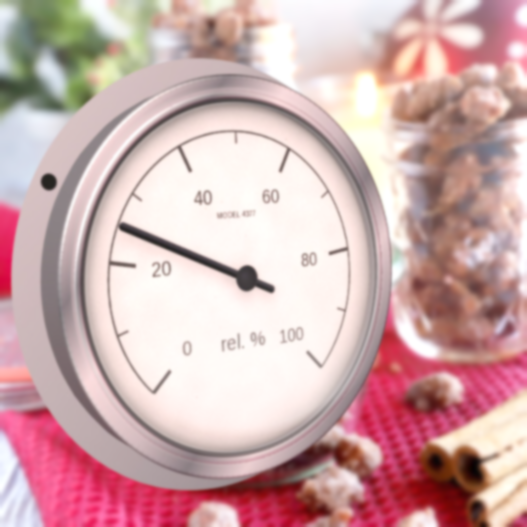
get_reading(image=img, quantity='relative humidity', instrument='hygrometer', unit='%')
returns 25 %
